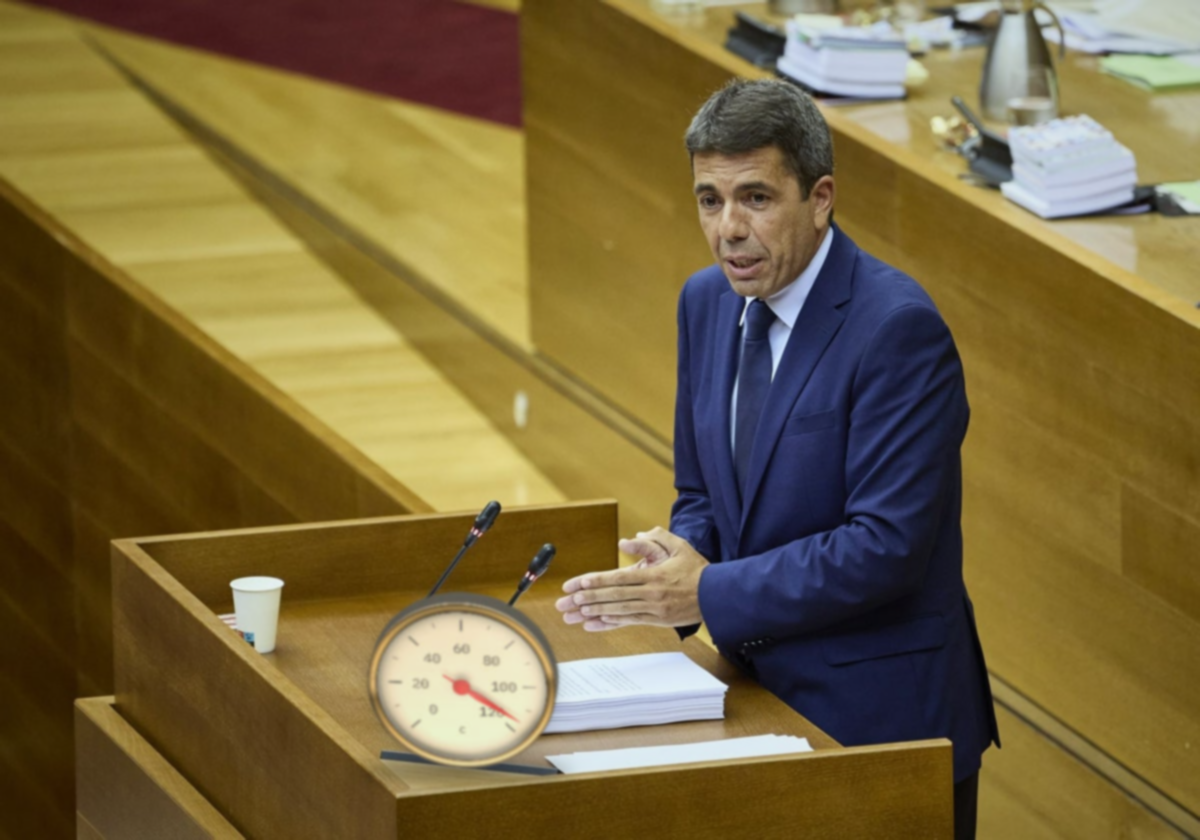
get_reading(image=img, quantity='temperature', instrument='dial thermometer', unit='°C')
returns 115 °C
